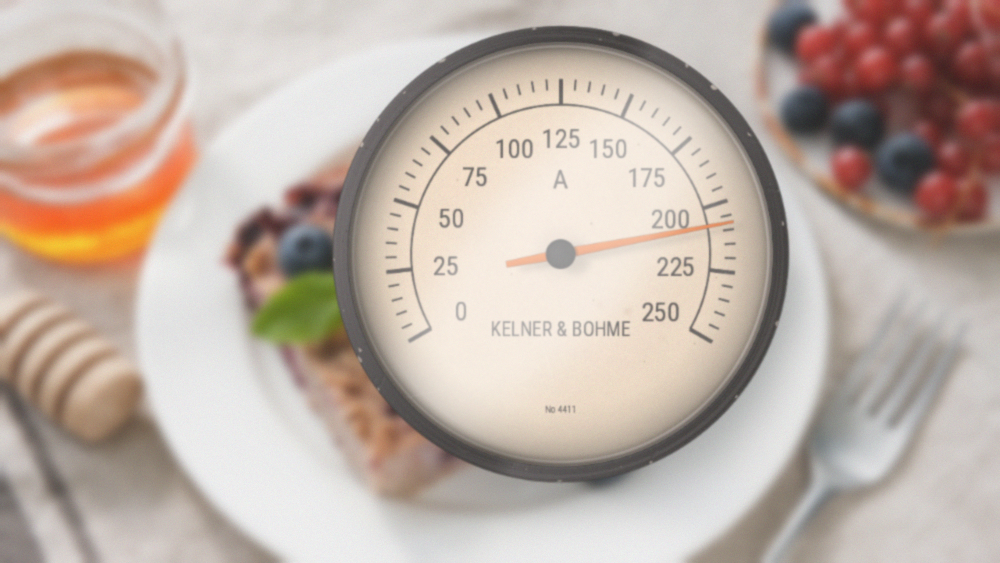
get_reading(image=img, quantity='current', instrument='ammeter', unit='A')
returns 207.5 A
